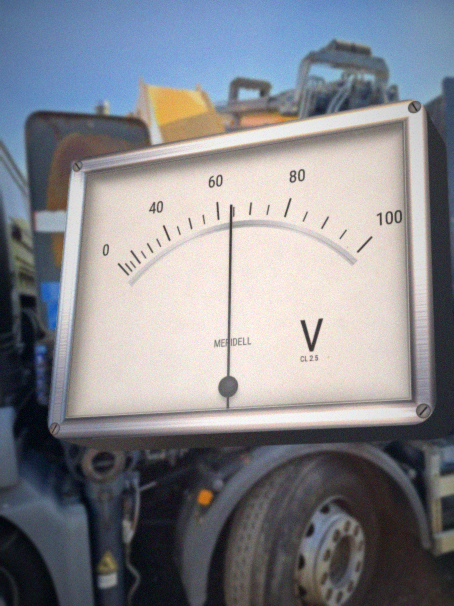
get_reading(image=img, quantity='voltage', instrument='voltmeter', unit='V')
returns 65 V
